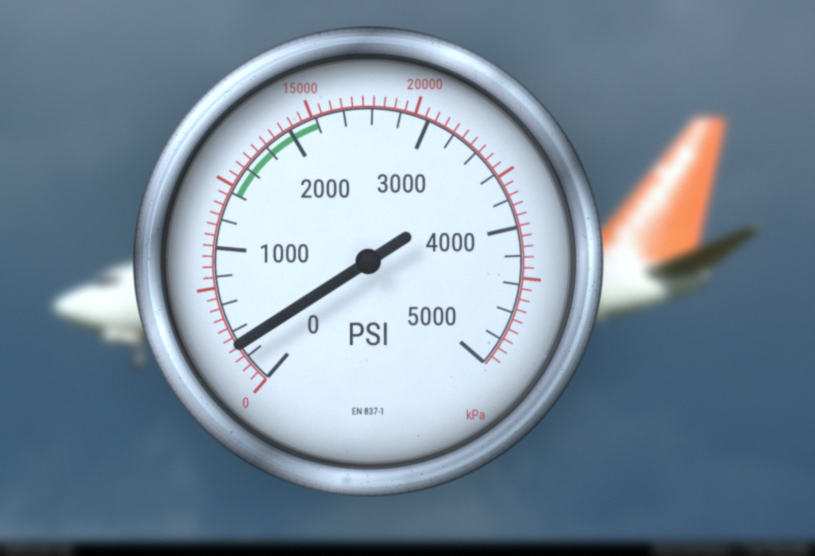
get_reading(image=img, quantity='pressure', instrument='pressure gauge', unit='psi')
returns 300 psi
